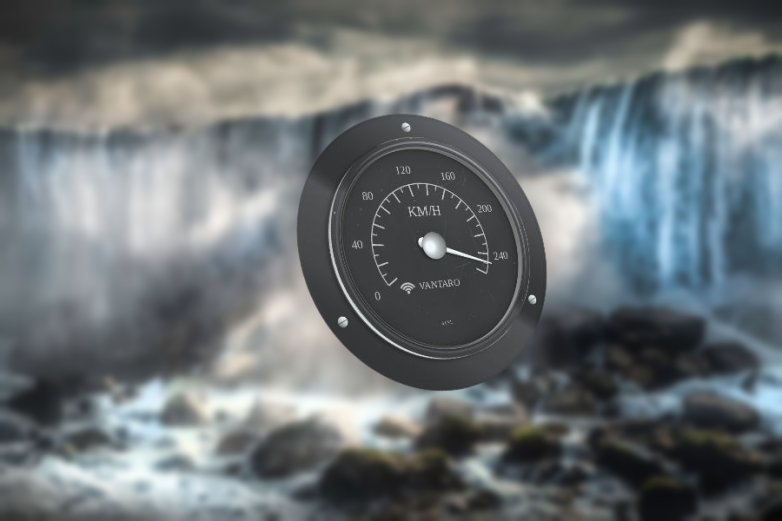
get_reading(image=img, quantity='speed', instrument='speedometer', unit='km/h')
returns 250 km/h
